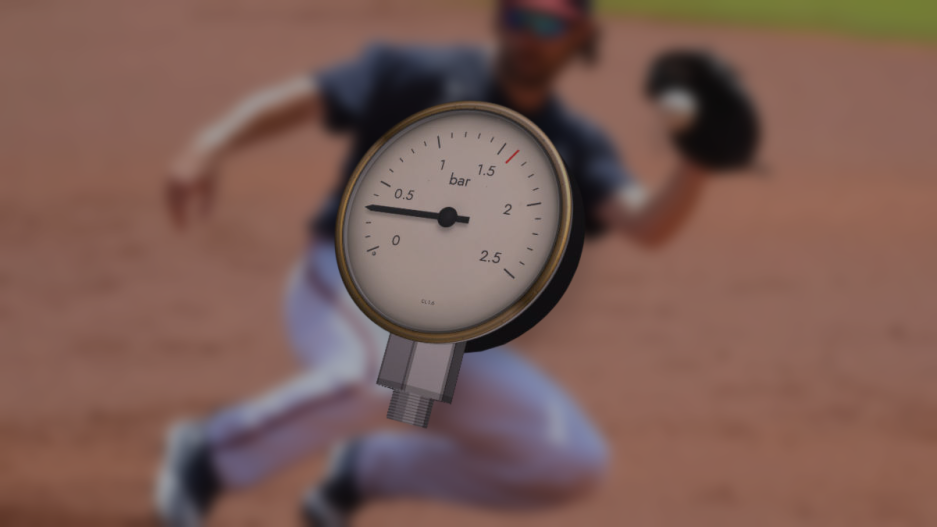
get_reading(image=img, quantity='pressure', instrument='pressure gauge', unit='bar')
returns 0.3 bar
